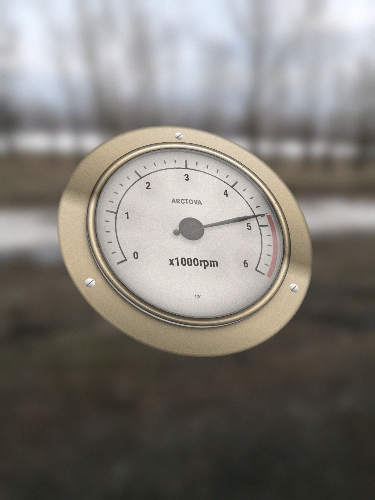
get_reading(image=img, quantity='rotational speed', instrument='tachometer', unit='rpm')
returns 4800 rpm
